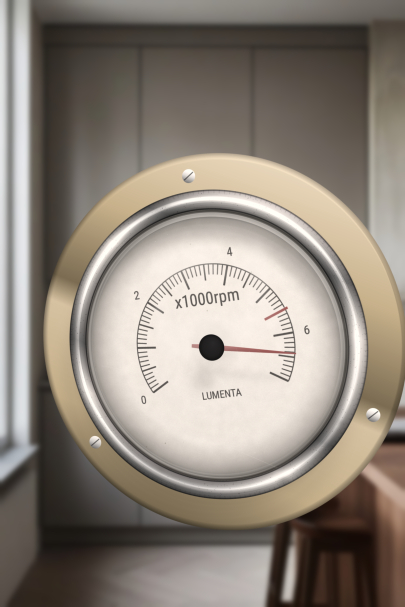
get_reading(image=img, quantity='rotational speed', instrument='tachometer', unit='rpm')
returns 6400 rpm
